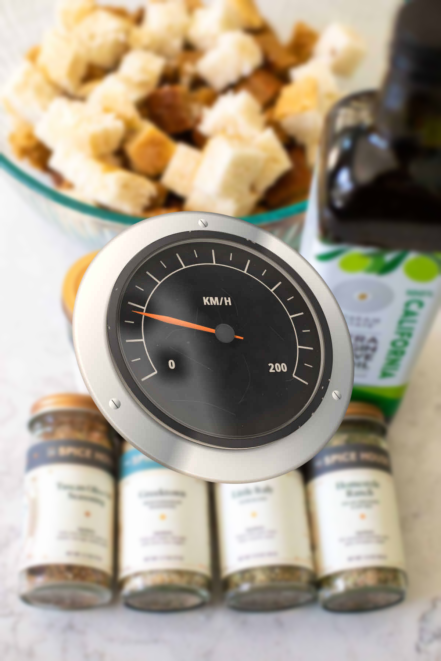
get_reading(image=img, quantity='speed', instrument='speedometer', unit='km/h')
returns 35 km/h
